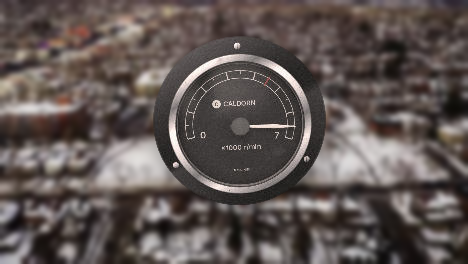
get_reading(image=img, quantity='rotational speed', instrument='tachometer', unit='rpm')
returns 6500 rpm
